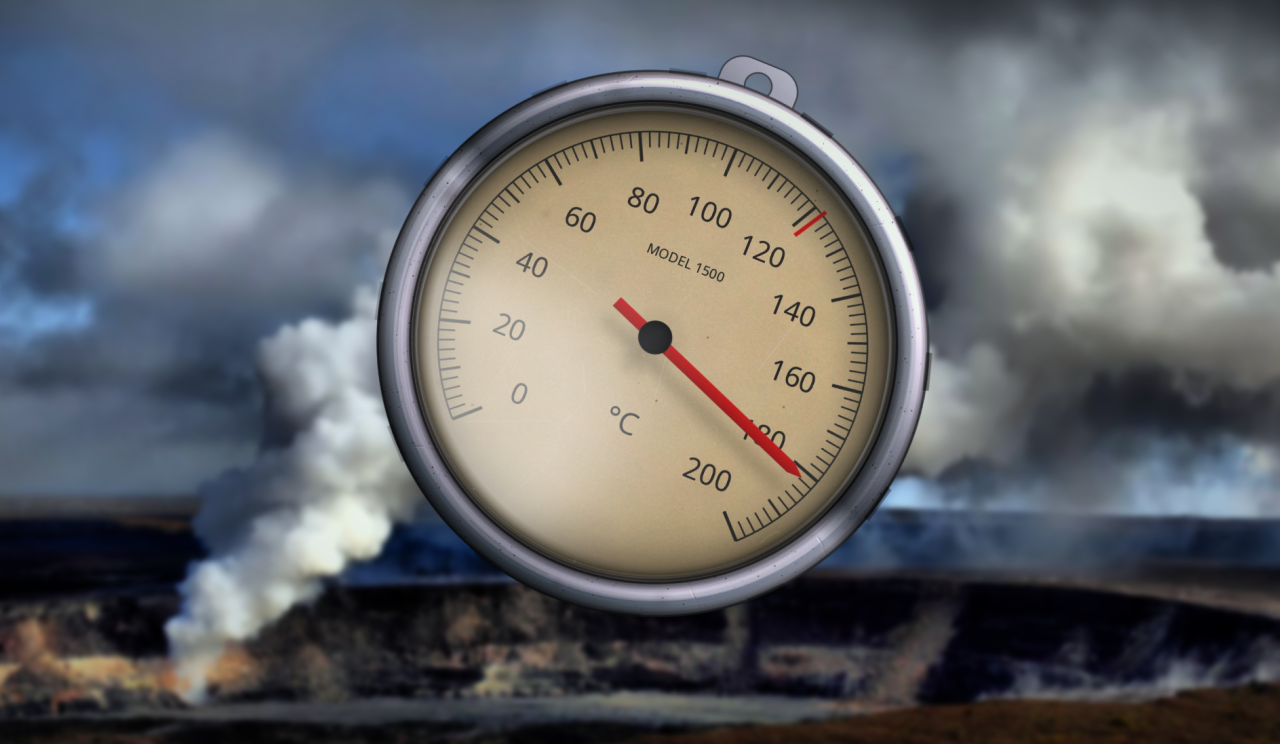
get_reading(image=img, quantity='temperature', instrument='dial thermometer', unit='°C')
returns 182 °C
